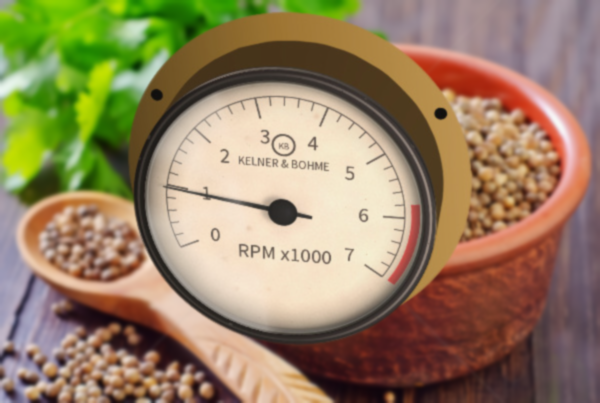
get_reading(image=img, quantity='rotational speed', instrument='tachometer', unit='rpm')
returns 1000 rpm
